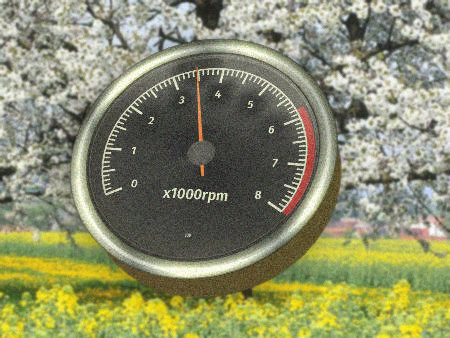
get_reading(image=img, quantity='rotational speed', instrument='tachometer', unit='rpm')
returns 3500 rpm
